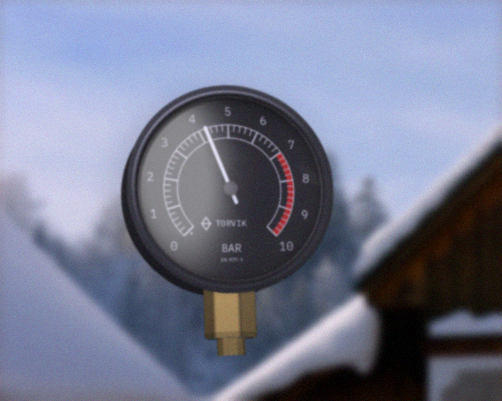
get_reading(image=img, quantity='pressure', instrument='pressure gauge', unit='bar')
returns 4.2 bar
